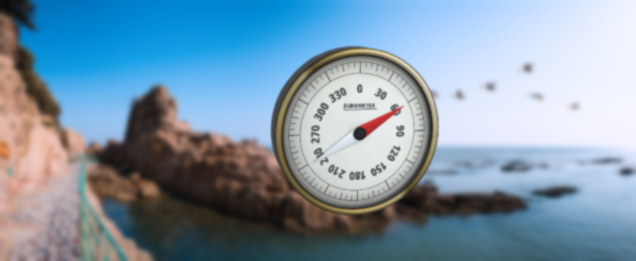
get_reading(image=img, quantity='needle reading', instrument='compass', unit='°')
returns 60 °
